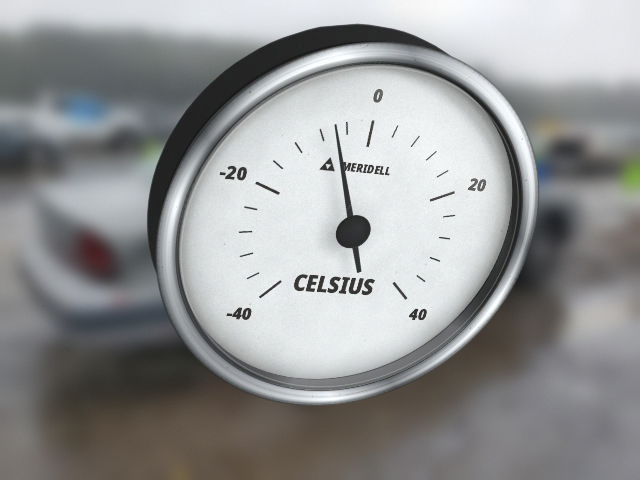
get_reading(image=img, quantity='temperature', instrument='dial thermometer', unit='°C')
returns -6 °C
